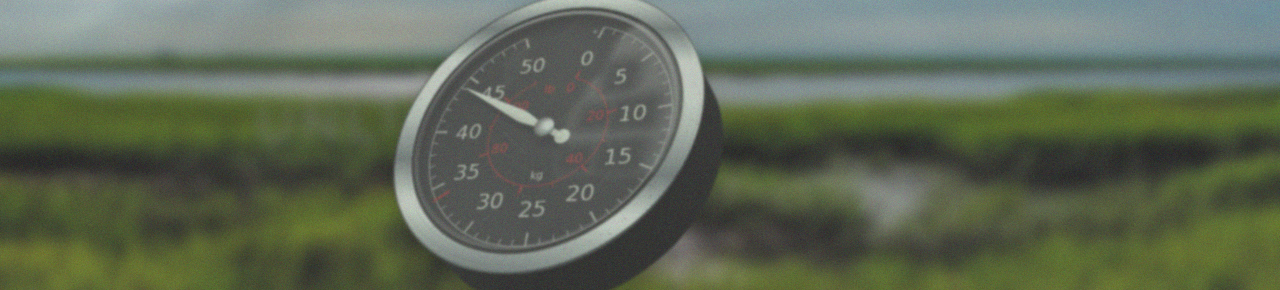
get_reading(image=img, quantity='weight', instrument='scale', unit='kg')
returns 44 kg
